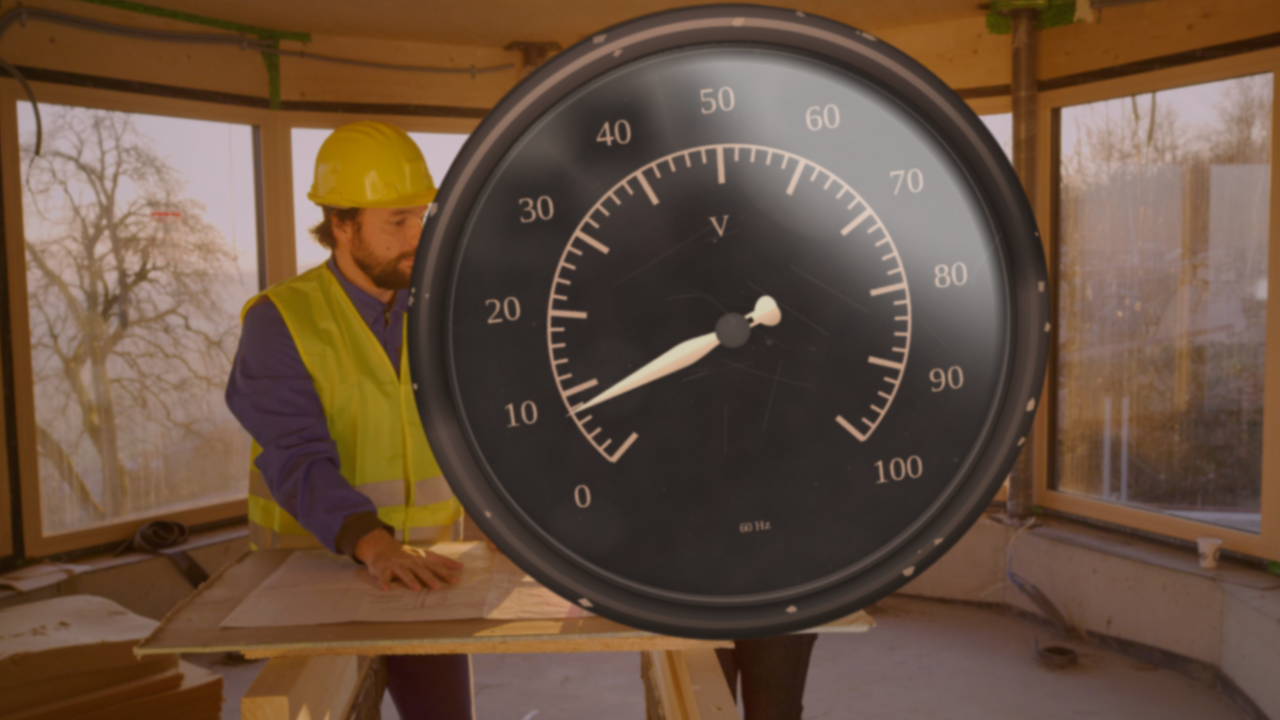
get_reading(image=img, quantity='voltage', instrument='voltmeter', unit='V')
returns 8 V
